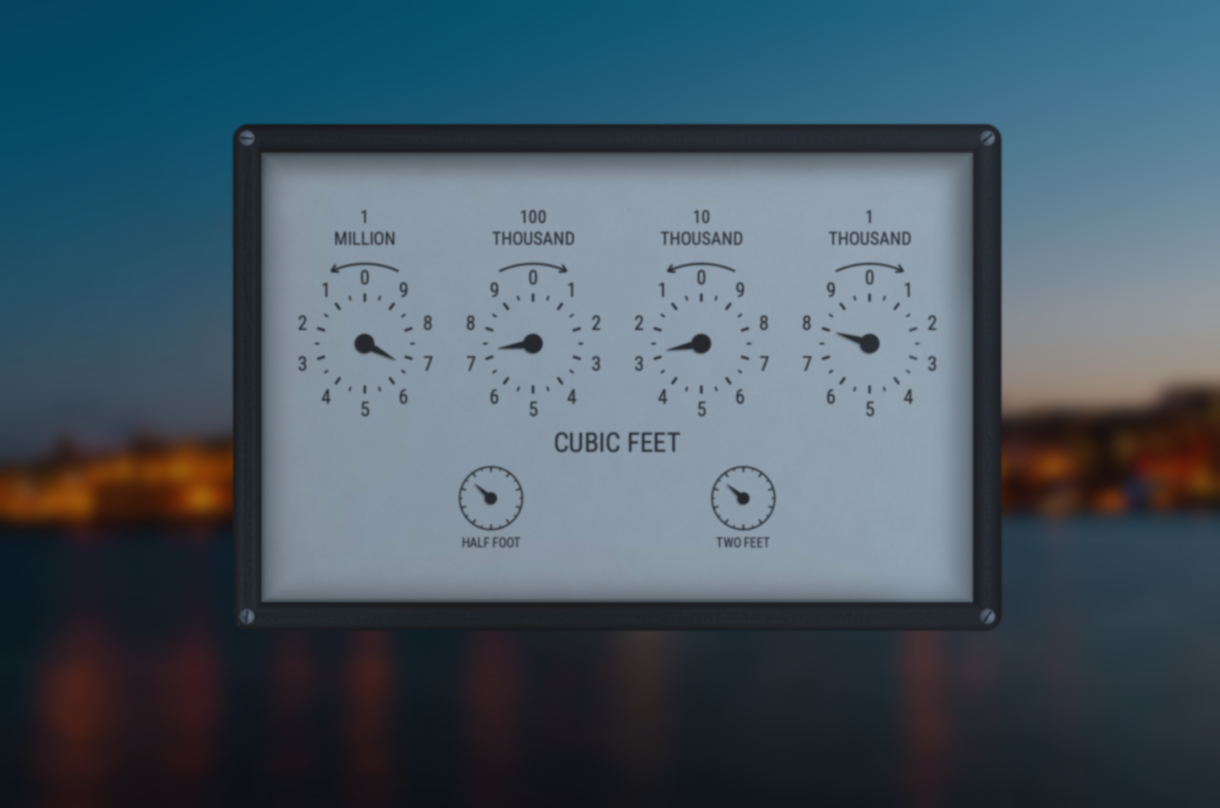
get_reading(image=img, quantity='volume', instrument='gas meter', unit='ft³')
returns 672800 ft³
